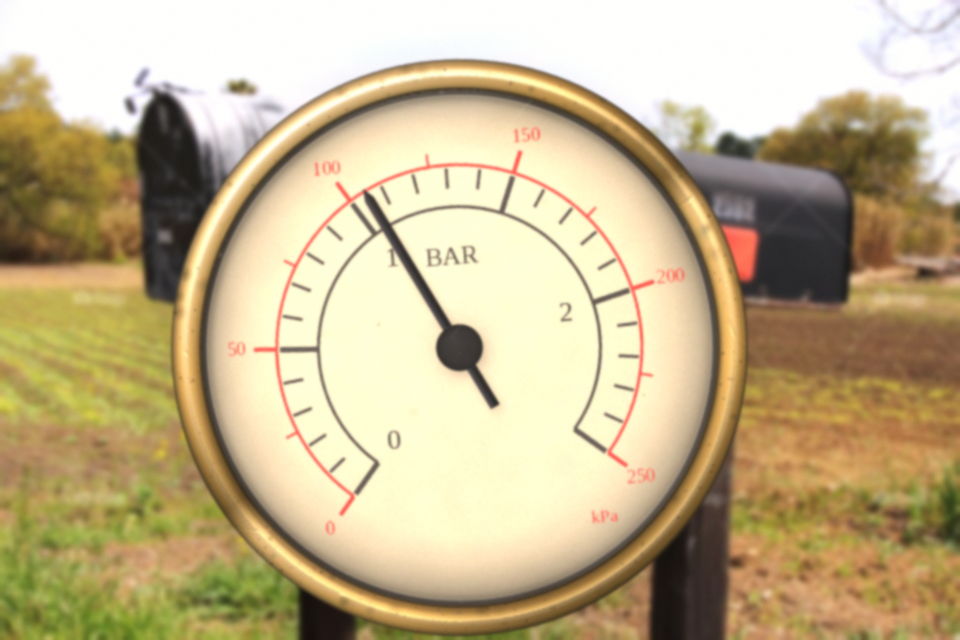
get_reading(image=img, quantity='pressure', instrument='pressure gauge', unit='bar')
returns 1.05 bar
